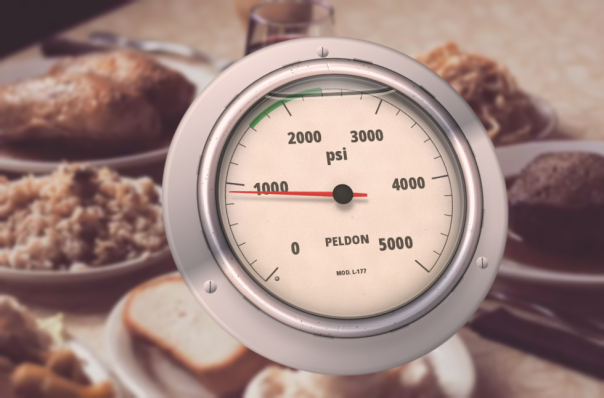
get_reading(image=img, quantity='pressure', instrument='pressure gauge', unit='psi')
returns 900 psi
